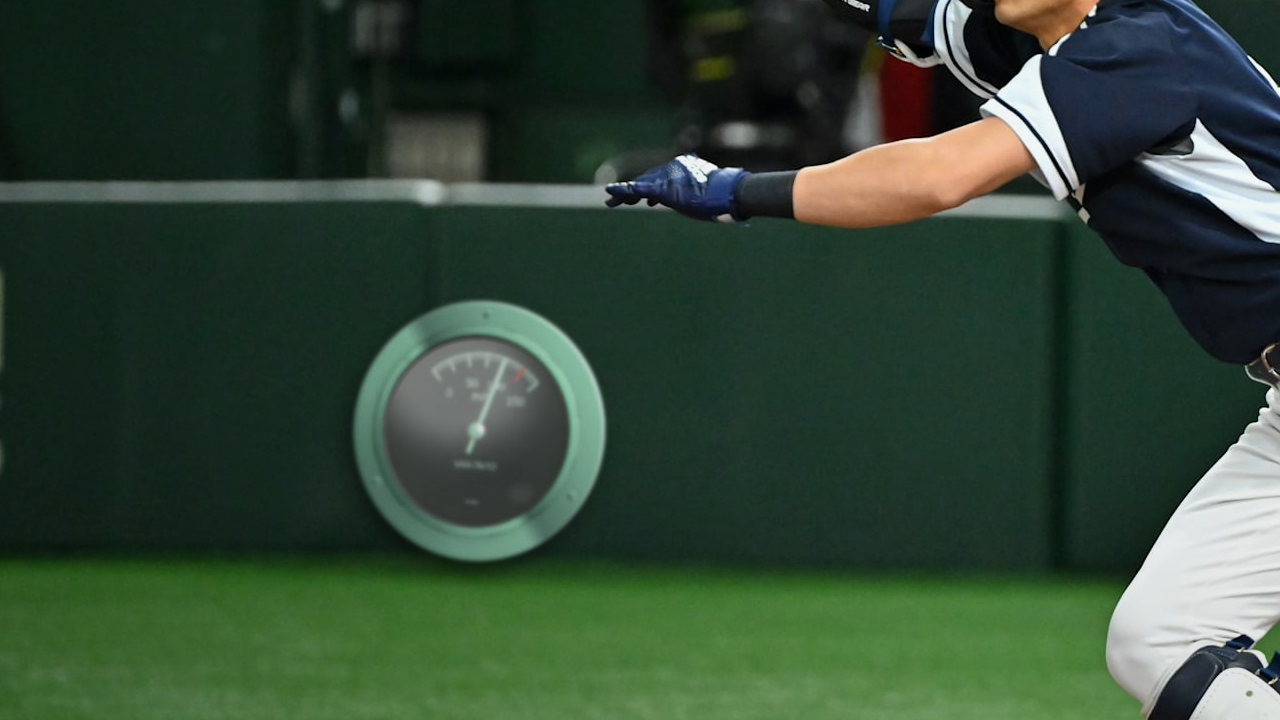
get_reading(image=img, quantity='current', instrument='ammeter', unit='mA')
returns 100 mA
